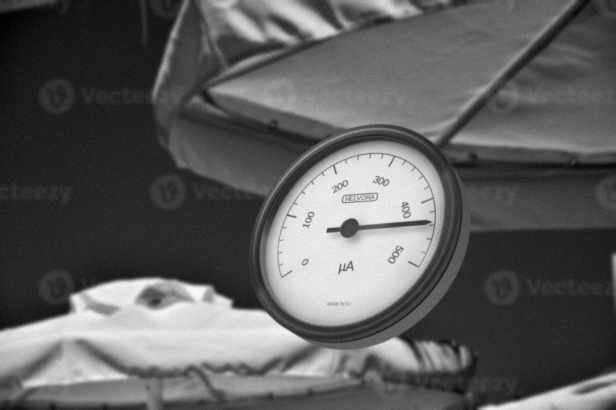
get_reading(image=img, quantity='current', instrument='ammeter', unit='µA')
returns 440 µA
